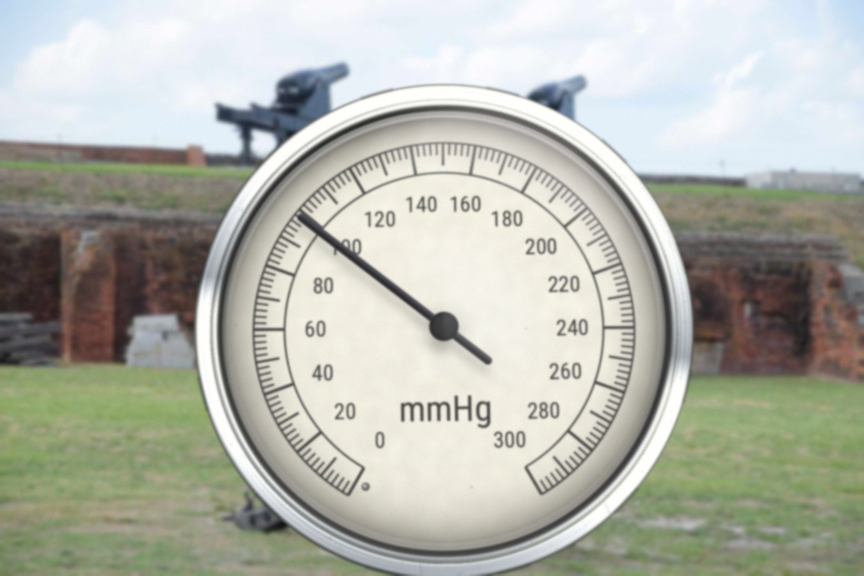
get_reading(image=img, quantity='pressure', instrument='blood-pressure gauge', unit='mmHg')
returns 98 mmHg
